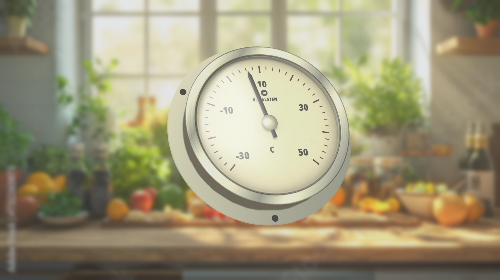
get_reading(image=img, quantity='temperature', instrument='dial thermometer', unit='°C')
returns 6 °C
